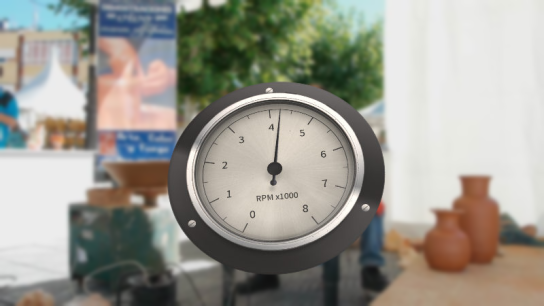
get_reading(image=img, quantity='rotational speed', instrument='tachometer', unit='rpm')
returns 4250 rpm
